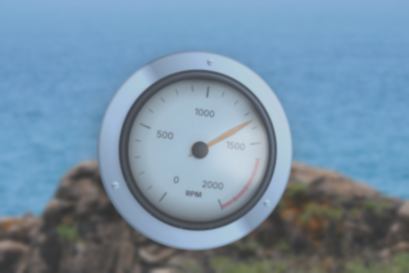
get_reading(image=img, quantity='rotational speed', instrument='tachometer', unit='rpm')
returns 1350 rpm
